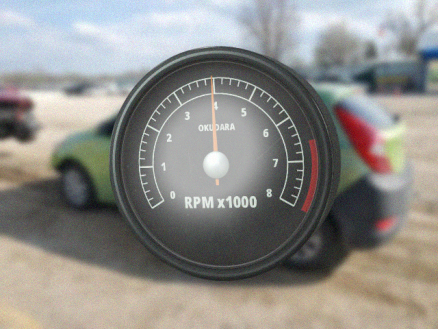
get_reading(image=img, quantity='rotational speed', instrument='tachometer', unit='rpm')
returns 4000 rpm
